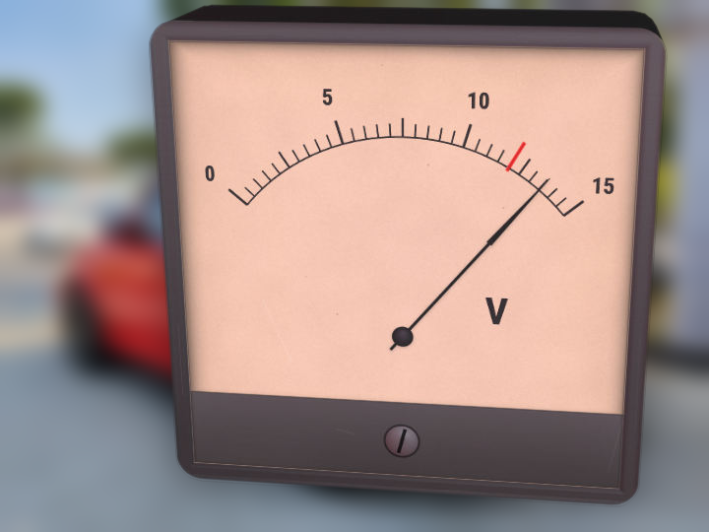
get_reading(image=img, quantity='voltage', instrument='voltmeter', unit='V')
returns 13.5 V
